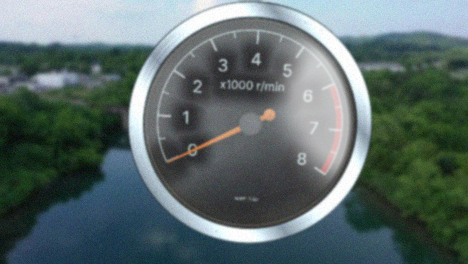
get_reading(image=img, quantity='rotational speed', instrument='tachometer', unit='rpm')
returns 0 rpm
